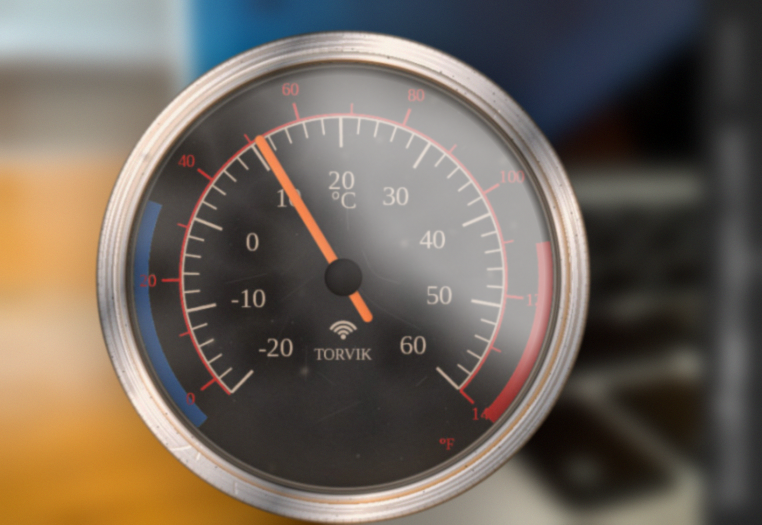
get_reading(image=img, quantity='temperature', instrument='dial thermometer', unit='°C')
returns 11 °C
